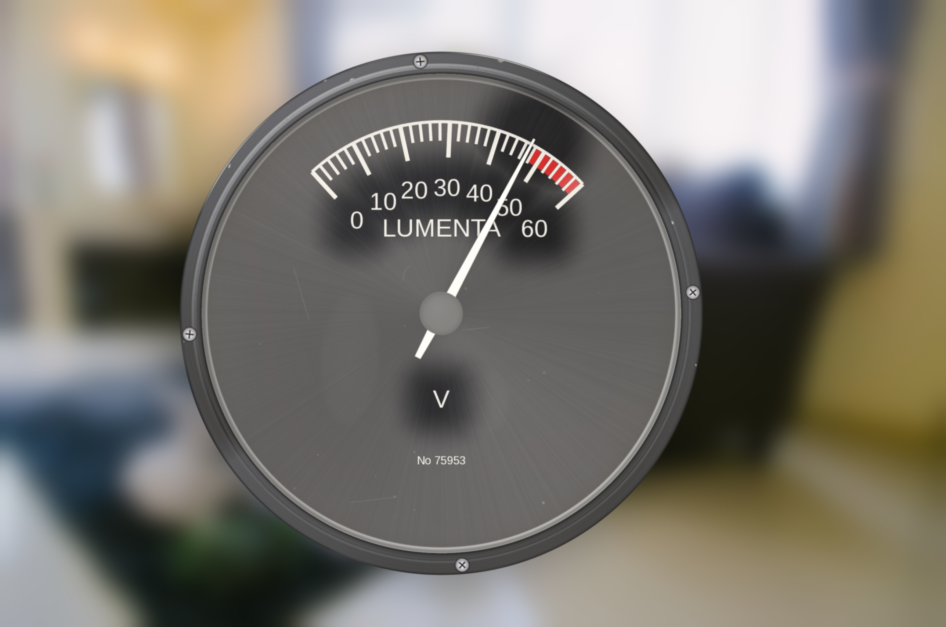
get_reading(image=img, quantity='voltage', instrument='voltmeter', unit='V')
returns 47 V
